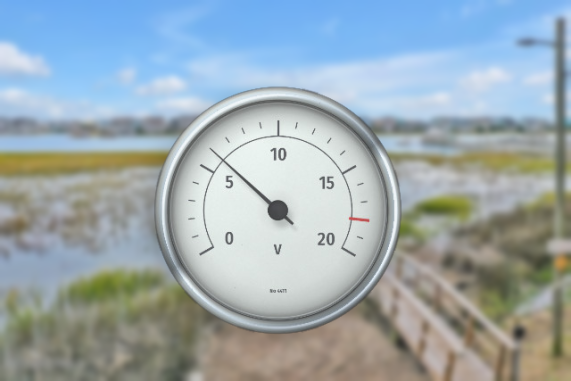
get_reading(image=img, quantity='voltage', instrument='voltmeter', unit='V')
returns 6 V
